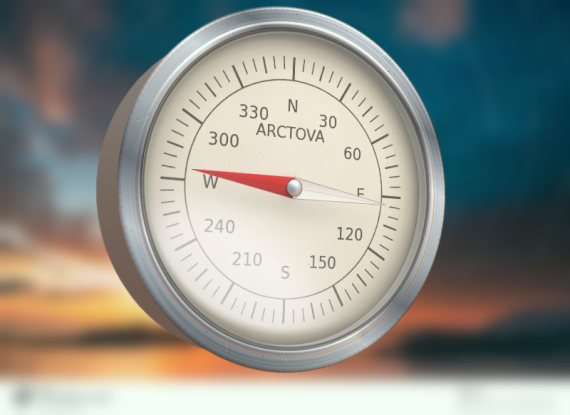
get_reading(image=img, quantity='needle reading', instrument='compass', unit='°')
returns 275 °
